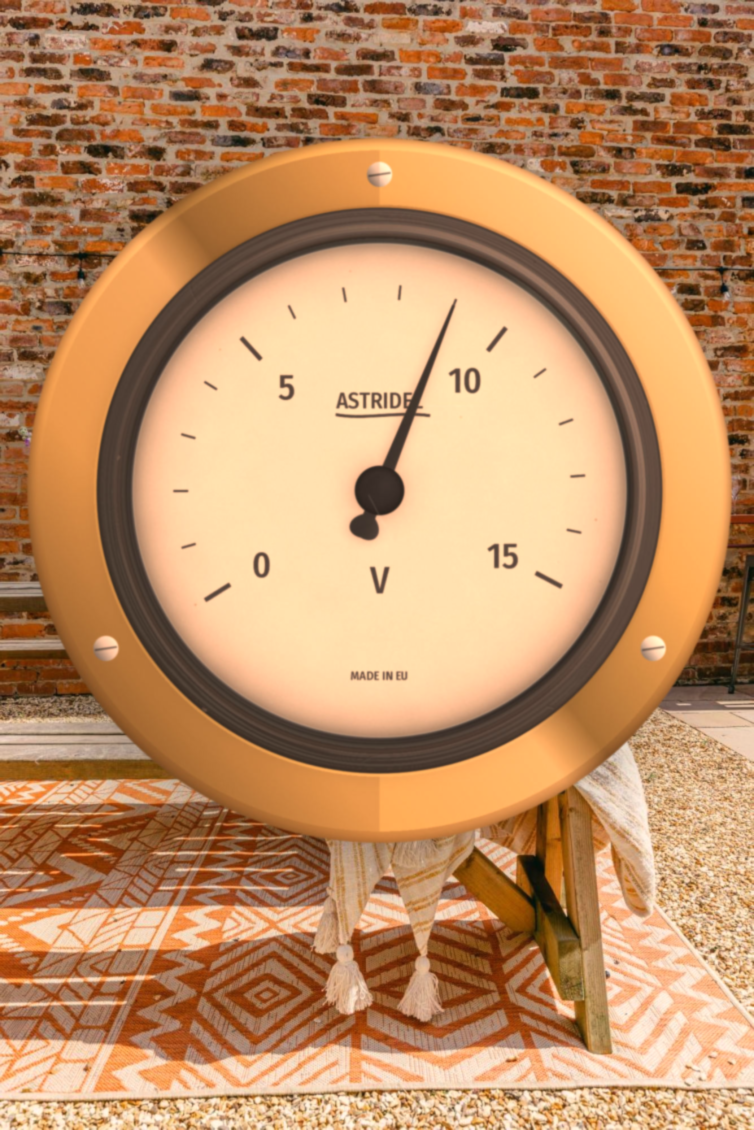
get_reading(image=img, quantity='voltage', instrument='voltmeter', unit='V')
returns 9 V
